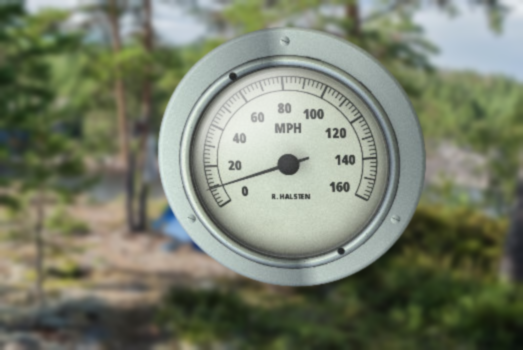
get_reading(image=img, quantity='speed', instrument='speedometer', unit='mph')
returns 10 mph
